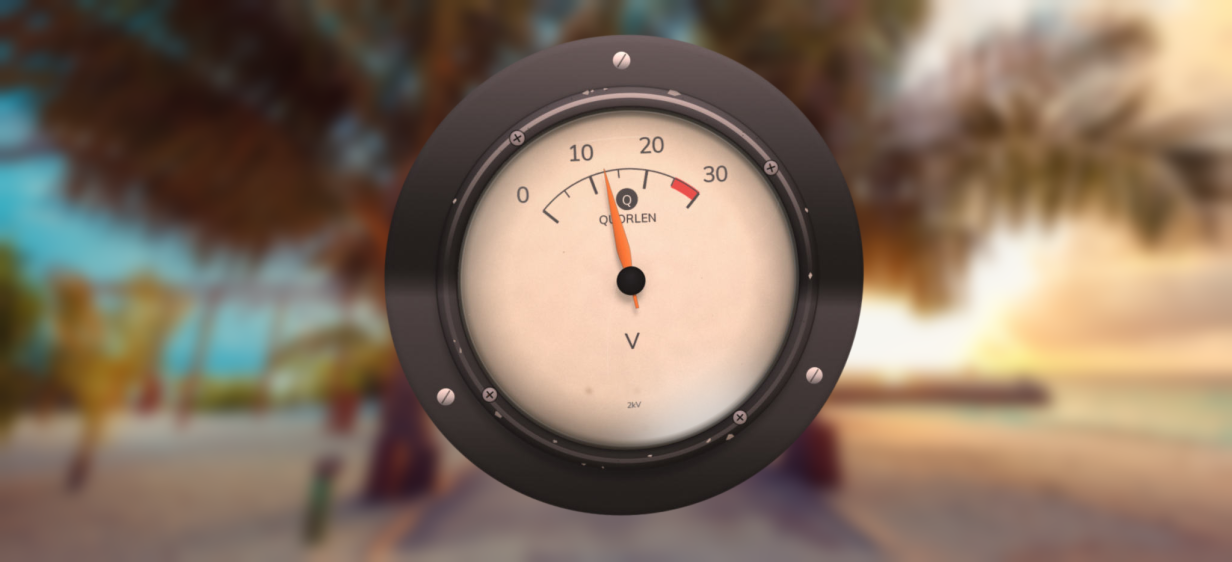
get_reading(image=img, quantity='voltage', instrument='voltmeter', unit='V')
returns 12.5 V
